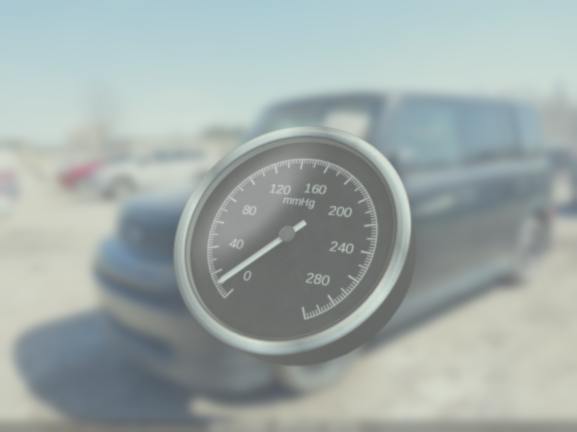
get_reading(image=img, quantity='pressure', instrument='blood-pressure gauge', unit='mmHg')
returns 10 mmHg
